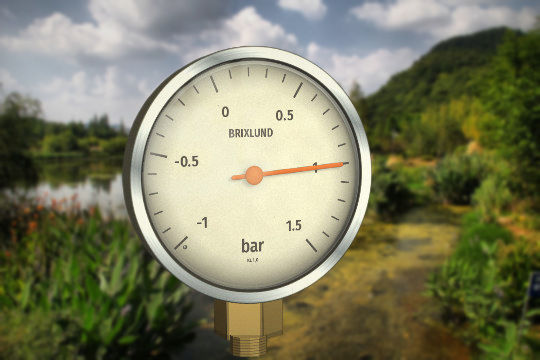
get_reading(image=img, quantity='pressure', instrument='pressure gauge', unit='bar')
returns 1 bar
